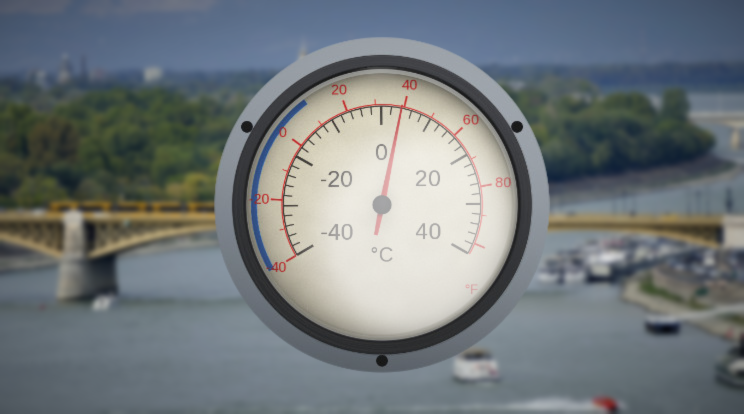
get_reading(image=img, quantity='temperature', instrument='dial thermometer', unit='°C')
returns 4 °C
